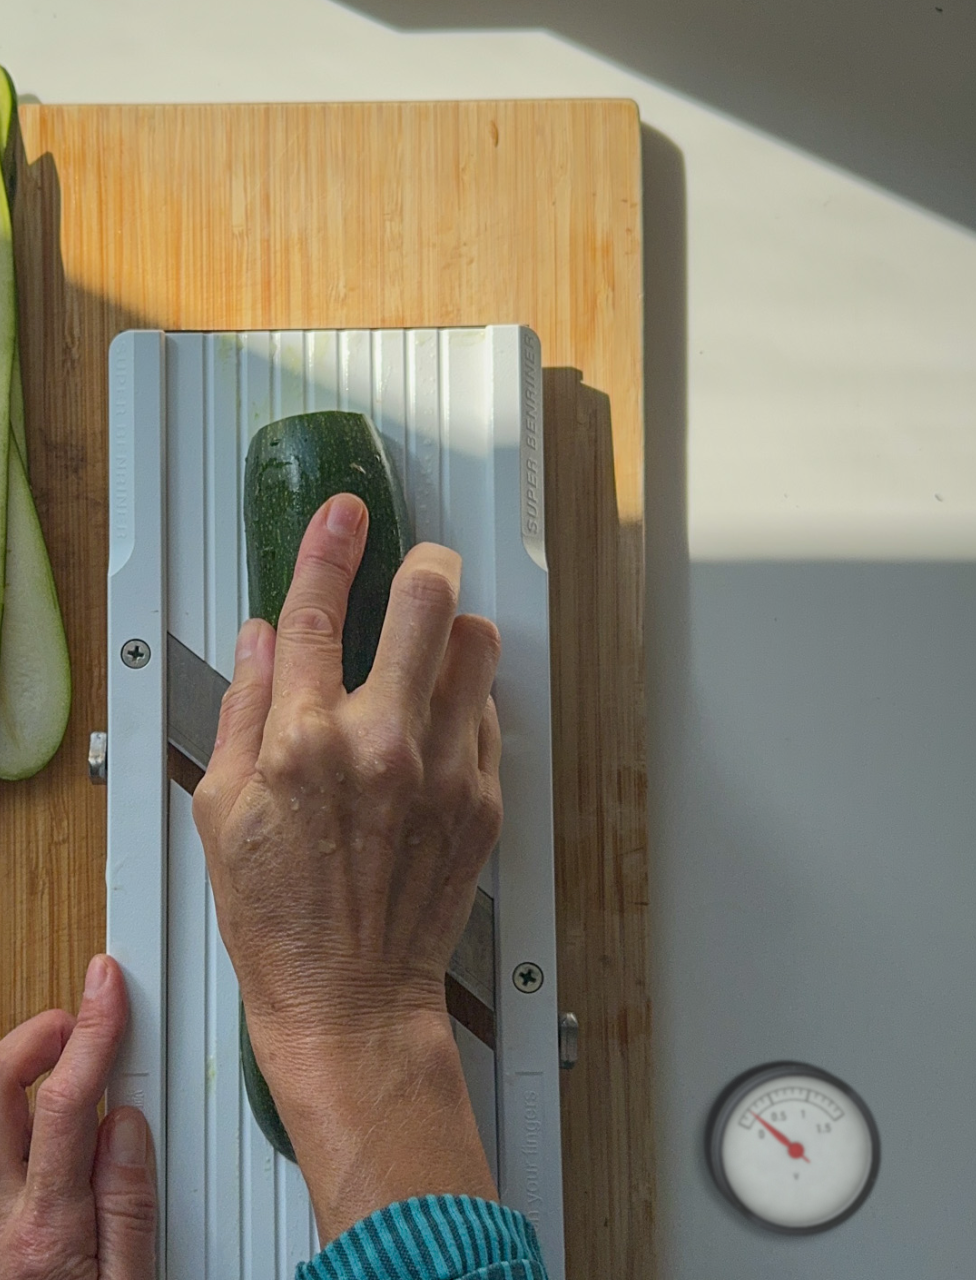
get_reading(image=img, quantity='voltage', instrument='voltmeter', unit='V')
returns 0.2 V
